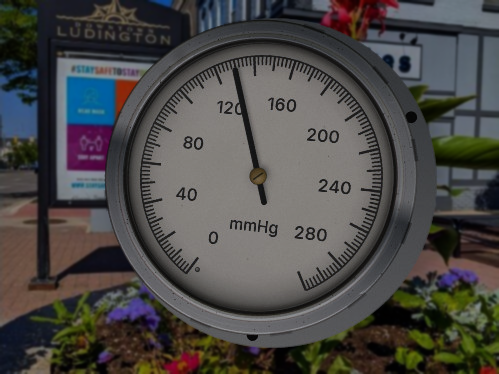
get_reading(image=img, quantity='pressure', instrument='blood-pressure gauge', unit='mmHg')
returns 130 mmHg
